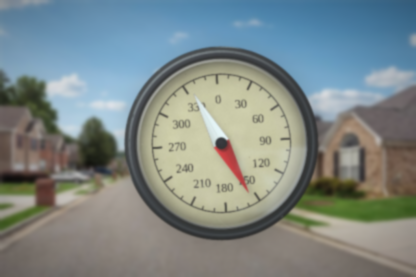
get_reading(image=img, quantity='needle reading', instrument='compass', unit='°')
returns 155 °
